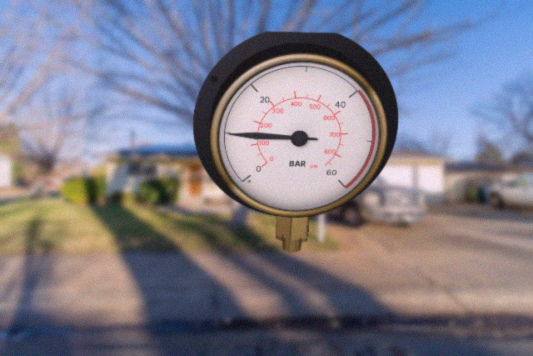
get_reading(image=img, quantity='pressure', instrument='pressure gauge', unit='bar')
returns 10 bar
